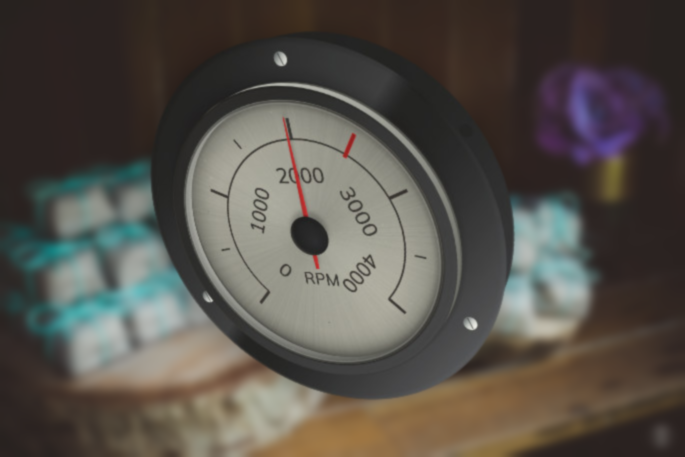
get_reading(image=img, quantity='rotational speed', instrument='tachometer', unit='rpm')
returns 2000 rpm
